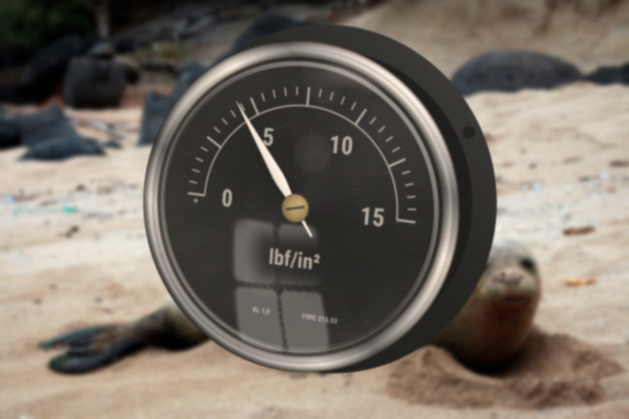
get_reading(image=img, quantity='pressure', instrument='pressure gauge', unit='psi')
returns 4.5 psi
